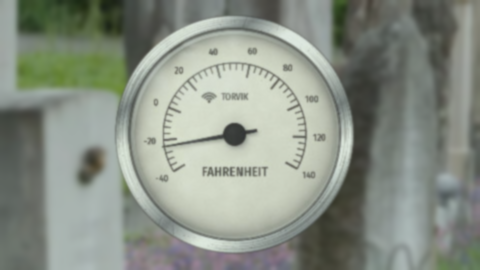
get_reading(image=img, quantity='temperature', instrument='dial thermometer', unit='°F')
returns -24 °F
